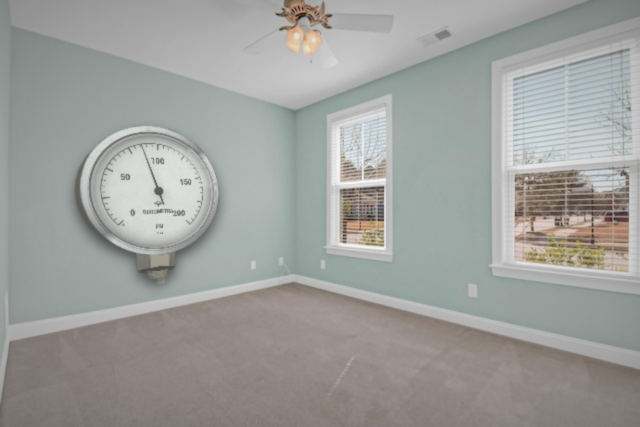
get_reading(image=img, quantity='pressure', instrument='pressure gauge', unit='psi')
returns 85 psi
